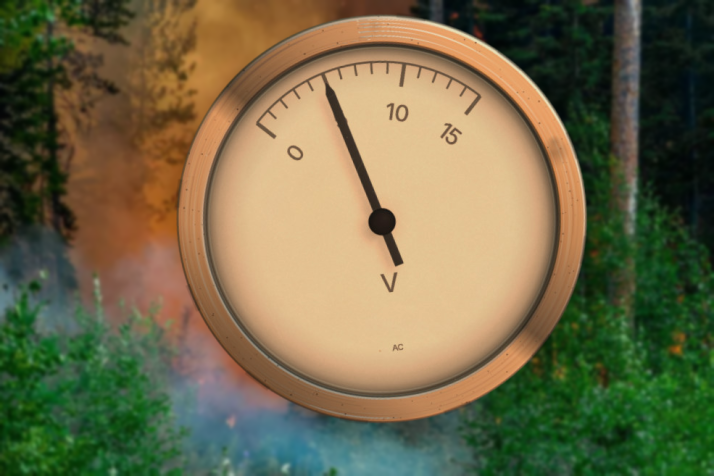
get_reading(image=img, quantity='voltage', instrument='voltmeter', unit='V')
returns 5 V
